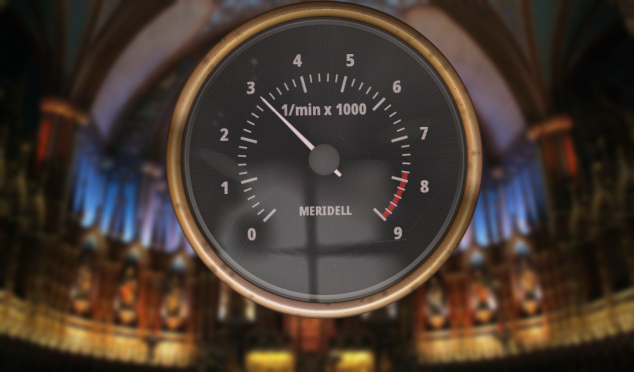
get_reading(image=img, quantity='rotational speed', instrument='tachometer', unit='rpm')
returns 3000 rpm
